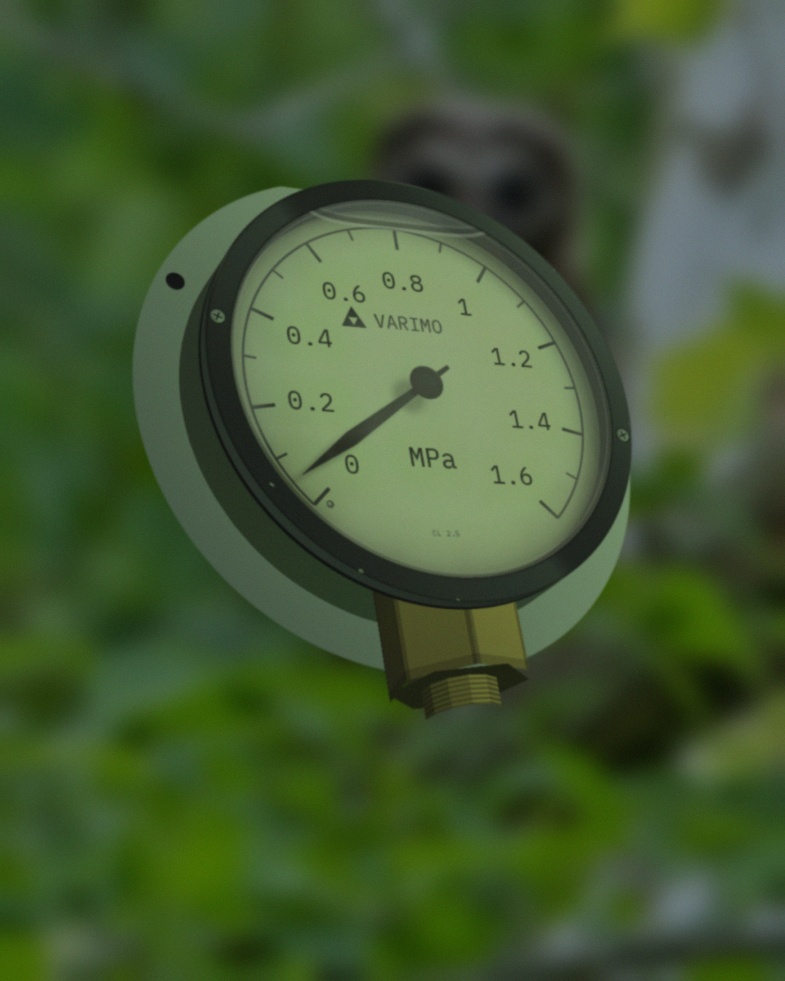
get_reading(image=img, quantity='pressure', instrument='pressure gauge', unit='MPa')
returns 0.05 MPa
